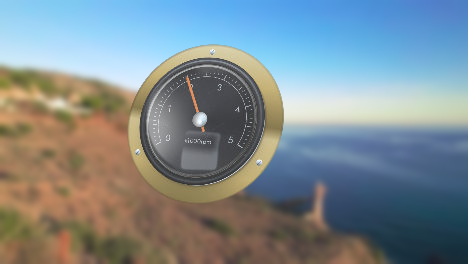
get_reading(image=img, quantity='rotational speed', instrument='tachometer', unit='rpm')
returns 2000 rpm
